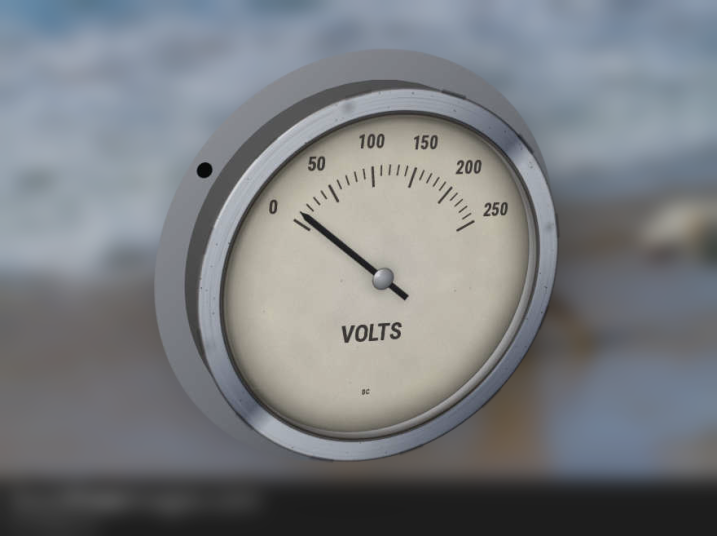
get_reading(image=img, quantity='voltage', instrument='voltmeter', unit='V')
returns 10 V
